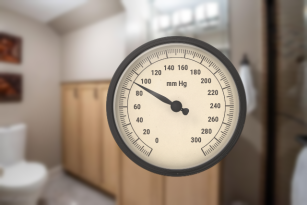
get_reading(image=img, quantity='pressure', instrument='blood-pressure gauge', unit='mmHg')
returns 90 mmHg
